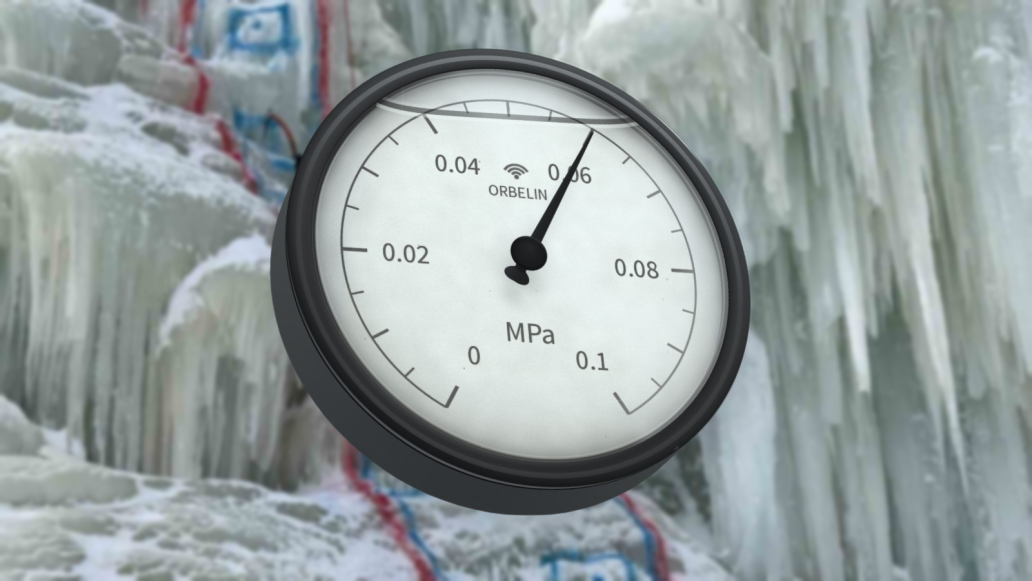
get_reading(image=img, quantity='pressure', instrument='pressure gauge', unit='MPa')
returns 0.06 MPa
